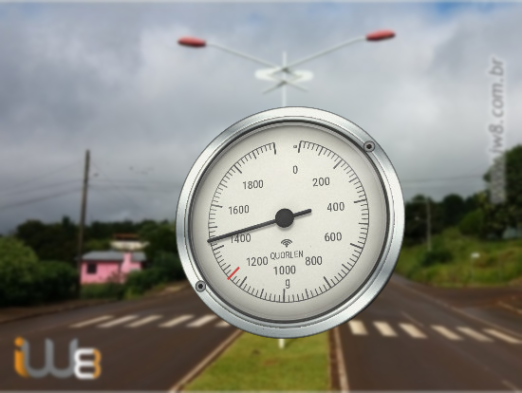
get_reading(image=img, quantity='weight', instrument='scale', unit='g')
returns 1440 g
